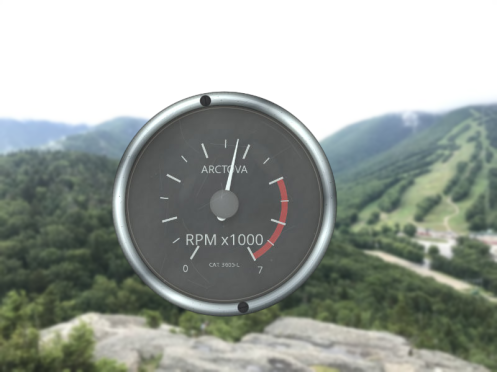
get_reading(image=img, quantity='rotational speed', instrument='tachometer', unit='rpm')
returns 3750 rpm
